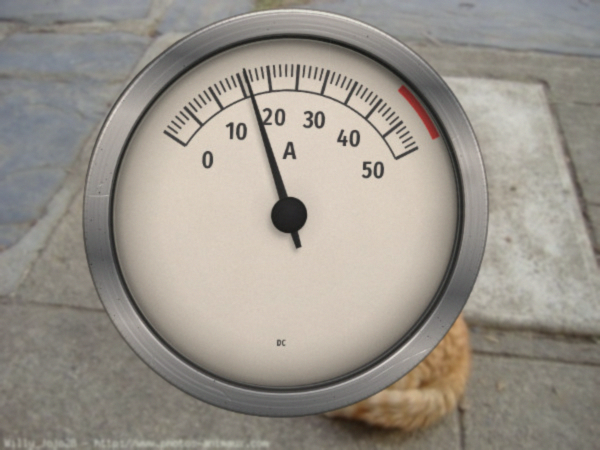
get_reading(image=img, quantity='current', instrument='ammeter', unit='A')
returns 16 A
